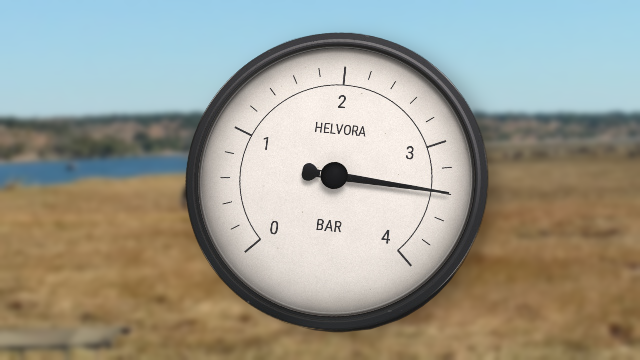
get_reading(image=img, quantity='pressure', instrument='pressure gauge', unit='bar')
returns 3.4 bar
